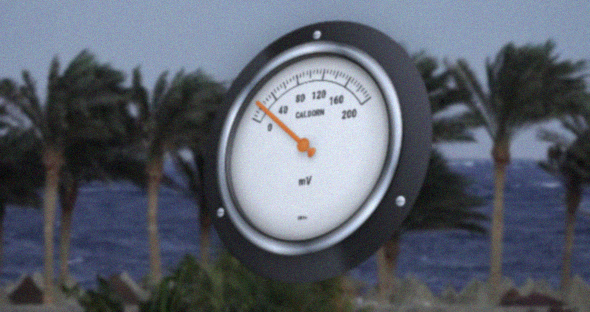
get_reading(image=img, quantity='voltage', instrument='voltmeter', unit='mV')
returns 20 mV
